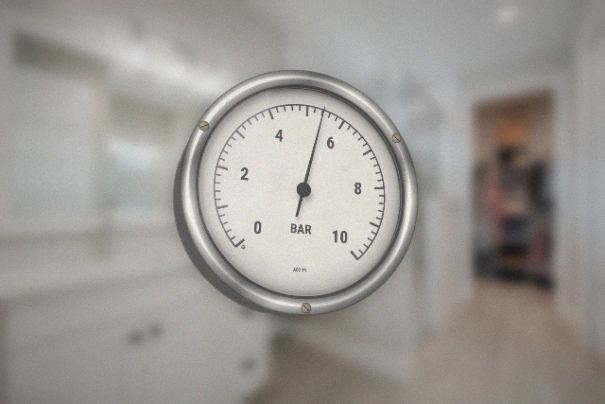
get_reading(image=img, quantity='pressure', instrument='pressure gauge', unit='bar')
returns 5.4 bar
